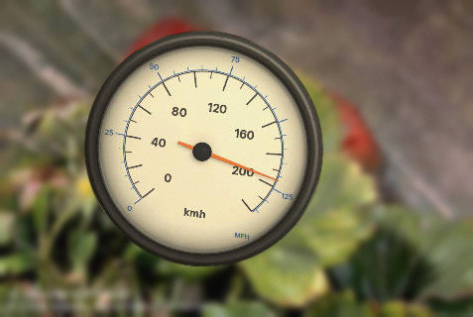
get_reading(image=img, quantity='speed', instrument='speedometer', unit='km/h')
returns 195 km/h
